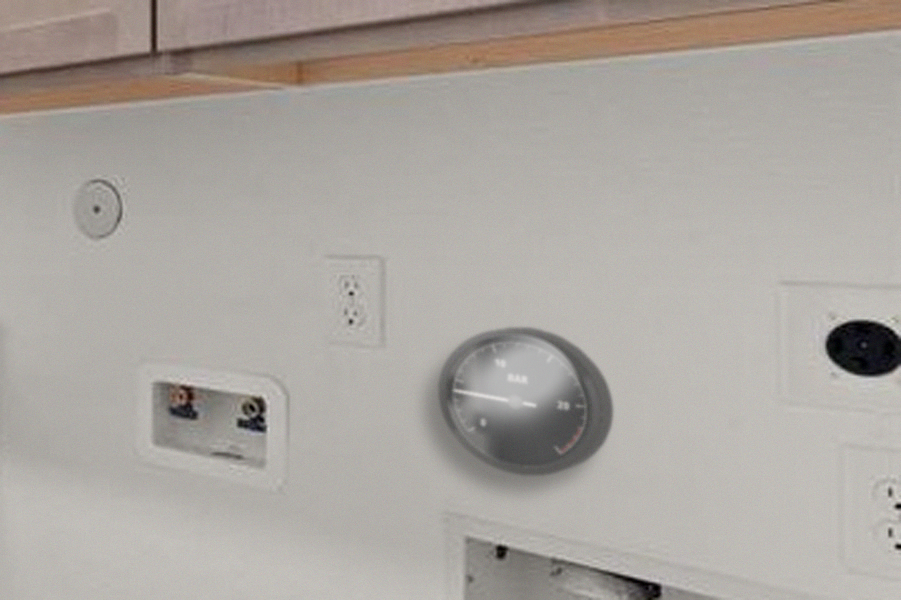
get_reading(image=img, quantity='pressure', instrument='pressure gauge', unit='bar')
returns 4 bar
